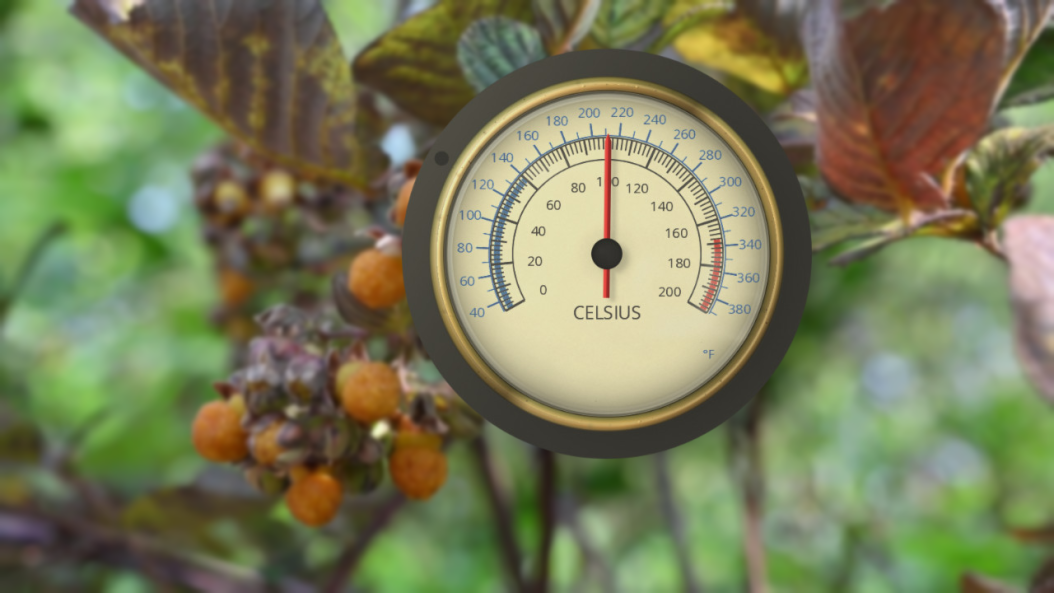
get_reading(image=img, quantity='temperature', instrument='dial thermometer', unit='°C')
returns 100 °C
